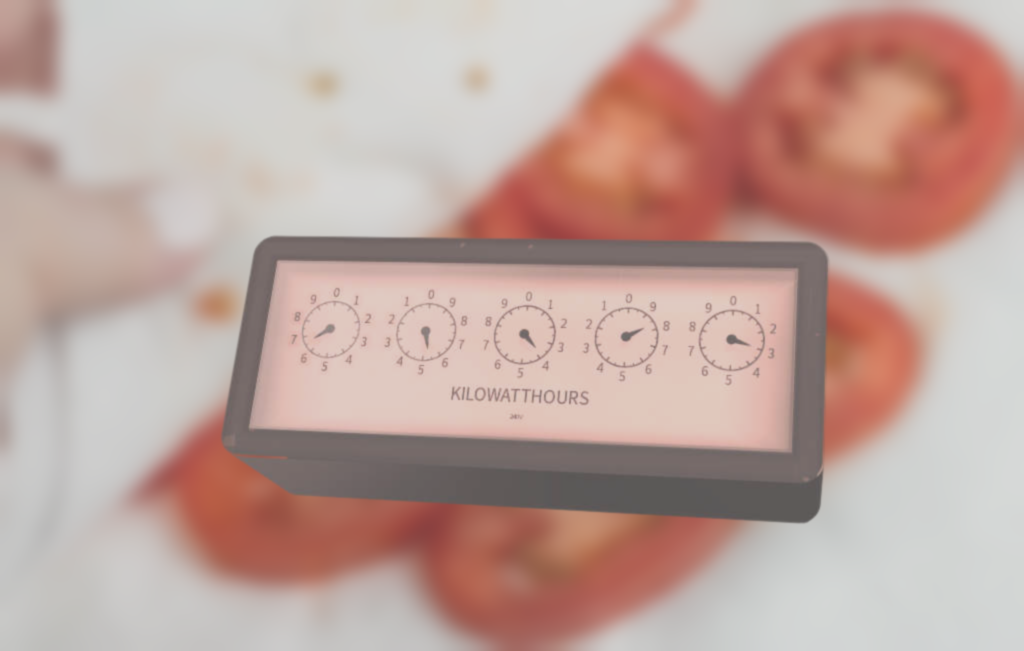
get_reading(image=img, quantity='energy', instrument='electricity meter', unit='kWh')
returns 65383 kWh
